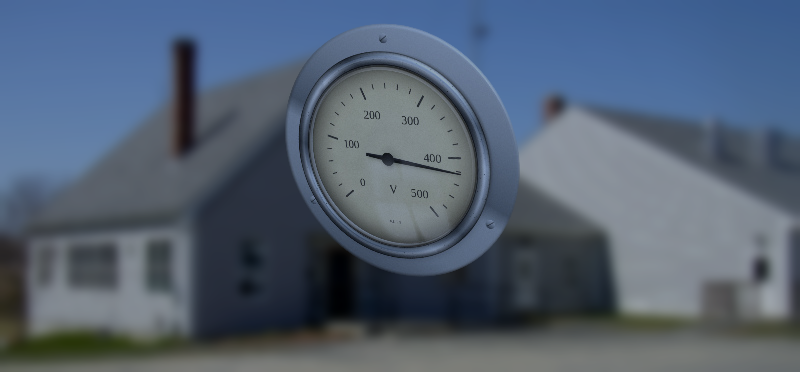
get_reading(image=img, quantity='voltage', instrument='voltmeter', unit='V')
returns 420 V
